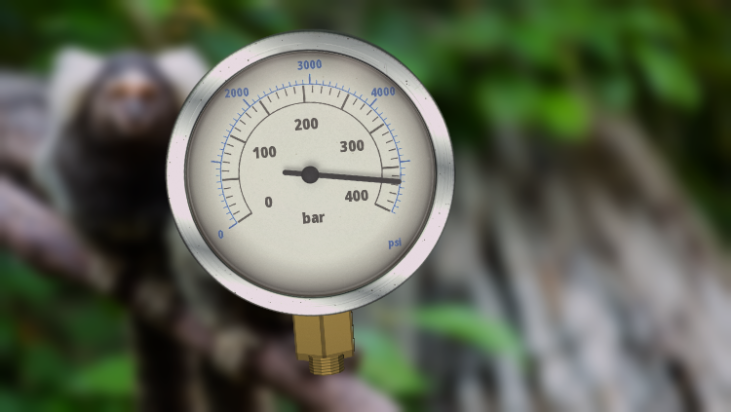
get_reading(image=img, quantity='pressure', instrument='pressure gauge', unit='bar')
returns 365 bar
